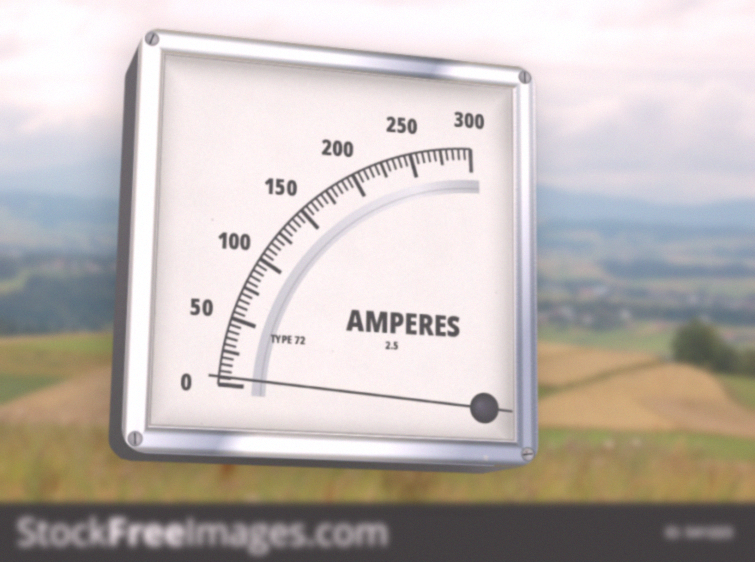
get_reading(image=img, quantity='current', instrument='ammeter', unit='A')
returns 5 A
